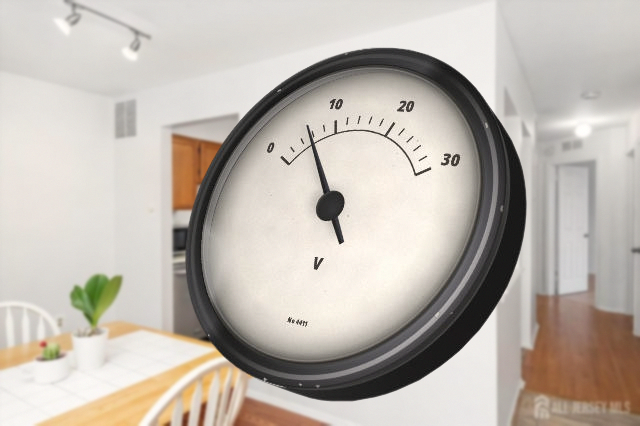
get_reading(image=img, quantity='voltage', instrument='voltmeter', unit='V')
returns 6 V
